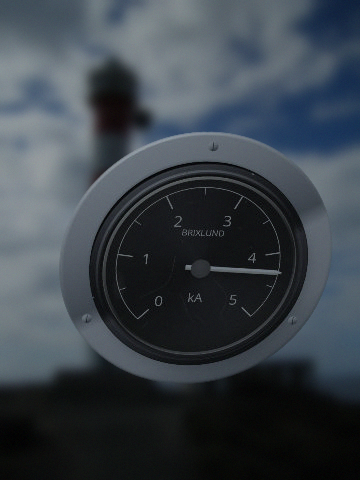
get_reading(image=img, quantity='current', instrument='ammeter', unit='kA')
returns 4.25 kA
